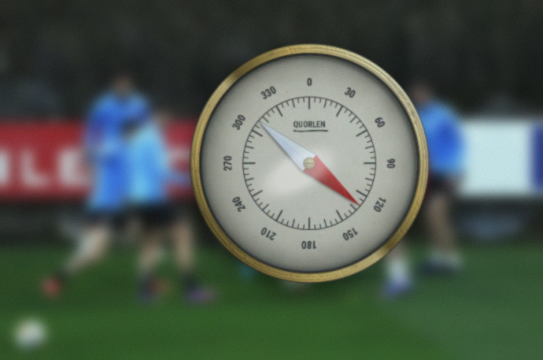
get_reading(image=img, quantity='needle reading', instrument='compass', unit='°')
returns 130 °
